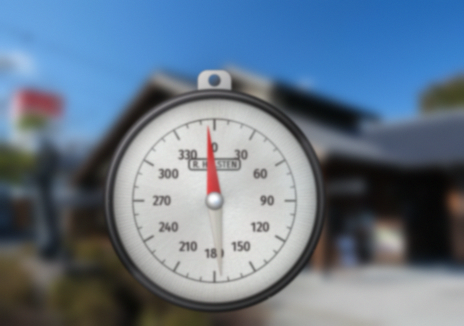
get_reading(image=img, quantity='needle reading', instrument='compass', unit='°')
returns 355 °
